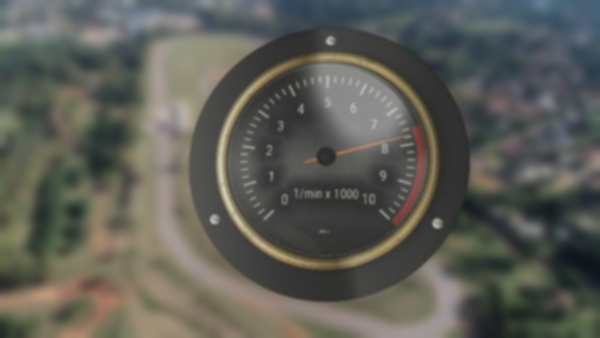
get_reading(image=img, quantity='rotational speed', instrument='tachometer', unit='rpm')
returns 7800 rpm
